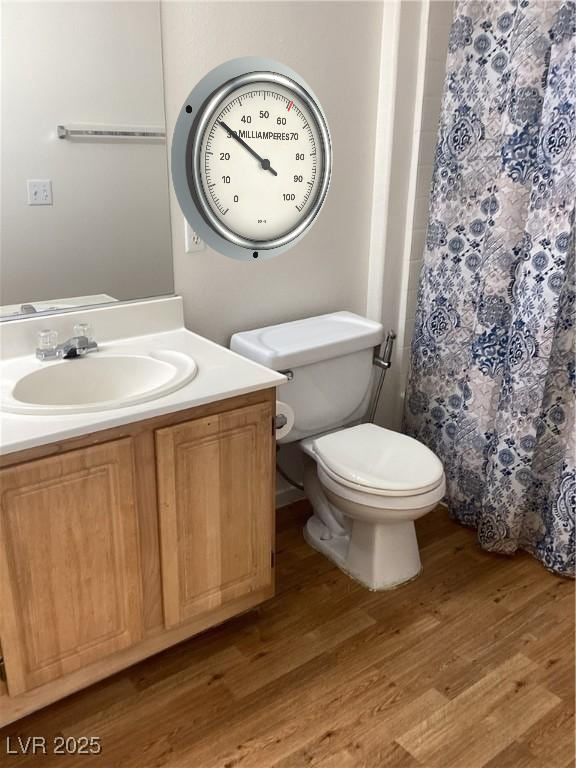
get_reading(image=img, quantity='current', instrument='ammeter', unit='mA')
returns 30 mA
